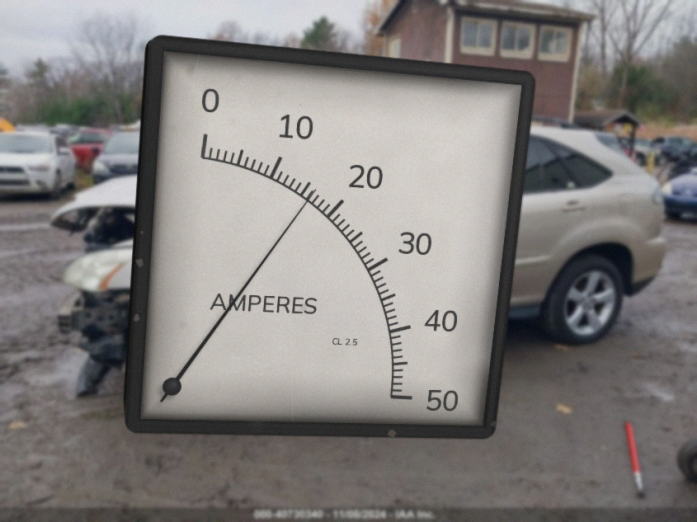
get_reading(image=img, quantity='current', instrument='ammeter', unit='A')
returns 16 A
